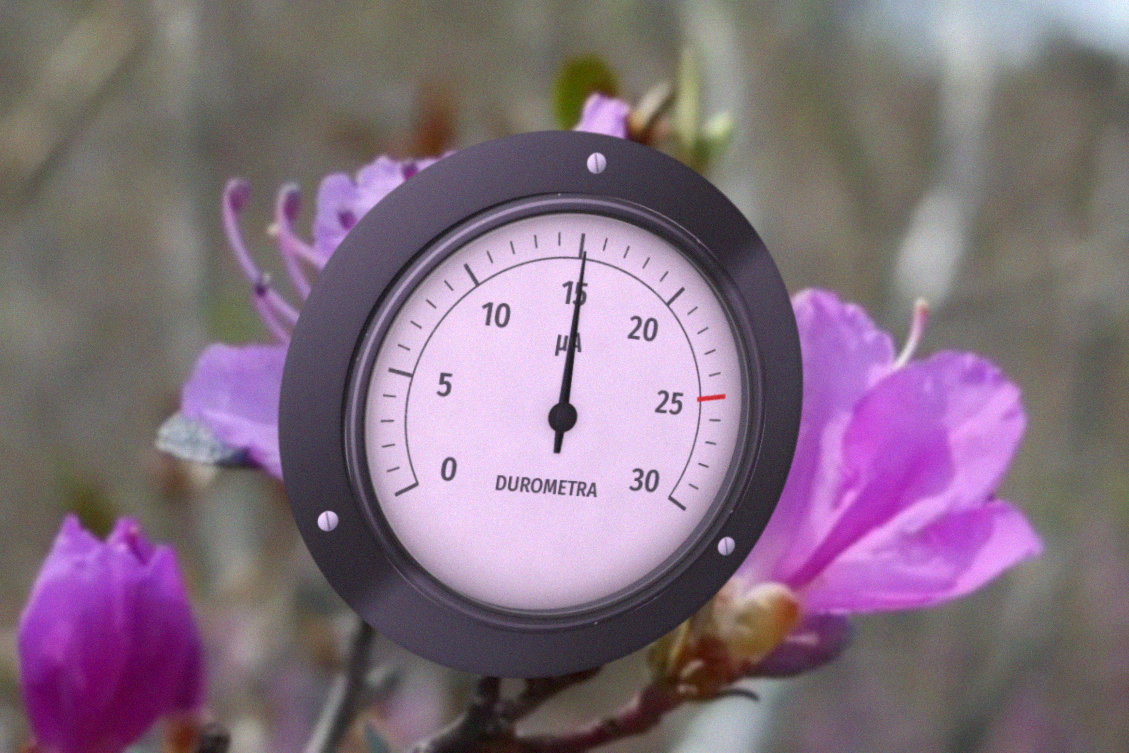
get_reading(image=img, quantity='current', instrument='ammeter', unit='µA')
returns 15 µA
